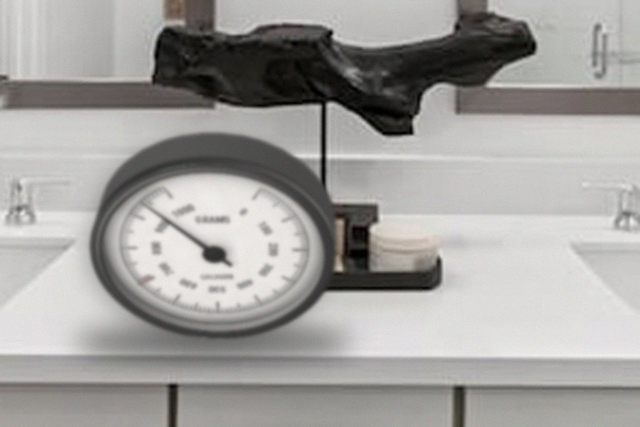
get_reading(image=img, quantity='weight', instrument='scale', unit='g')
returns 950 g
